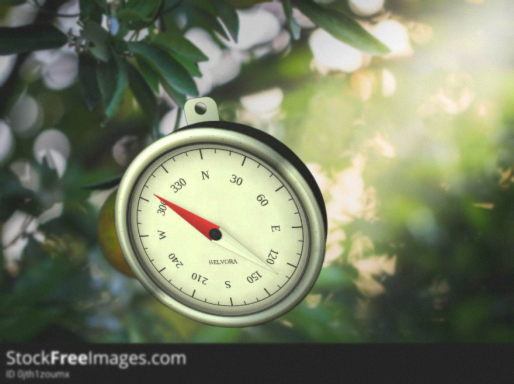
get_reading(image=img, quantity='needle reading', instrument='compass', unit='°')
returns 310 °
